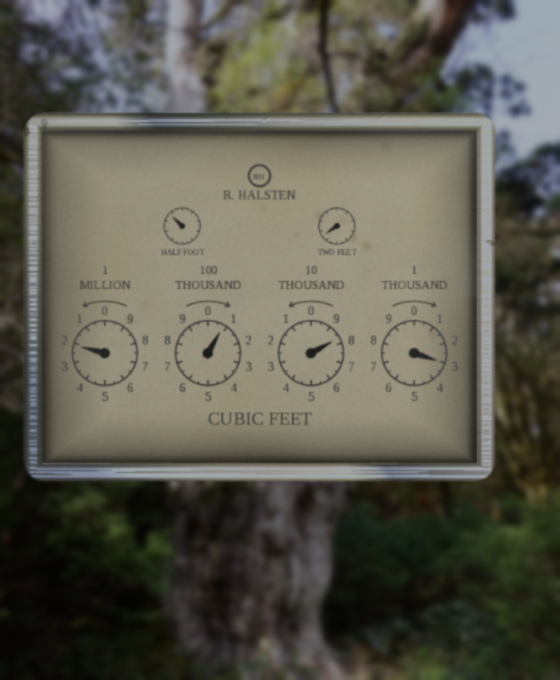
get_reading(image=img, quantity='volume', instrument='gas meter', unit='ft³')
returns 208300 ft³
